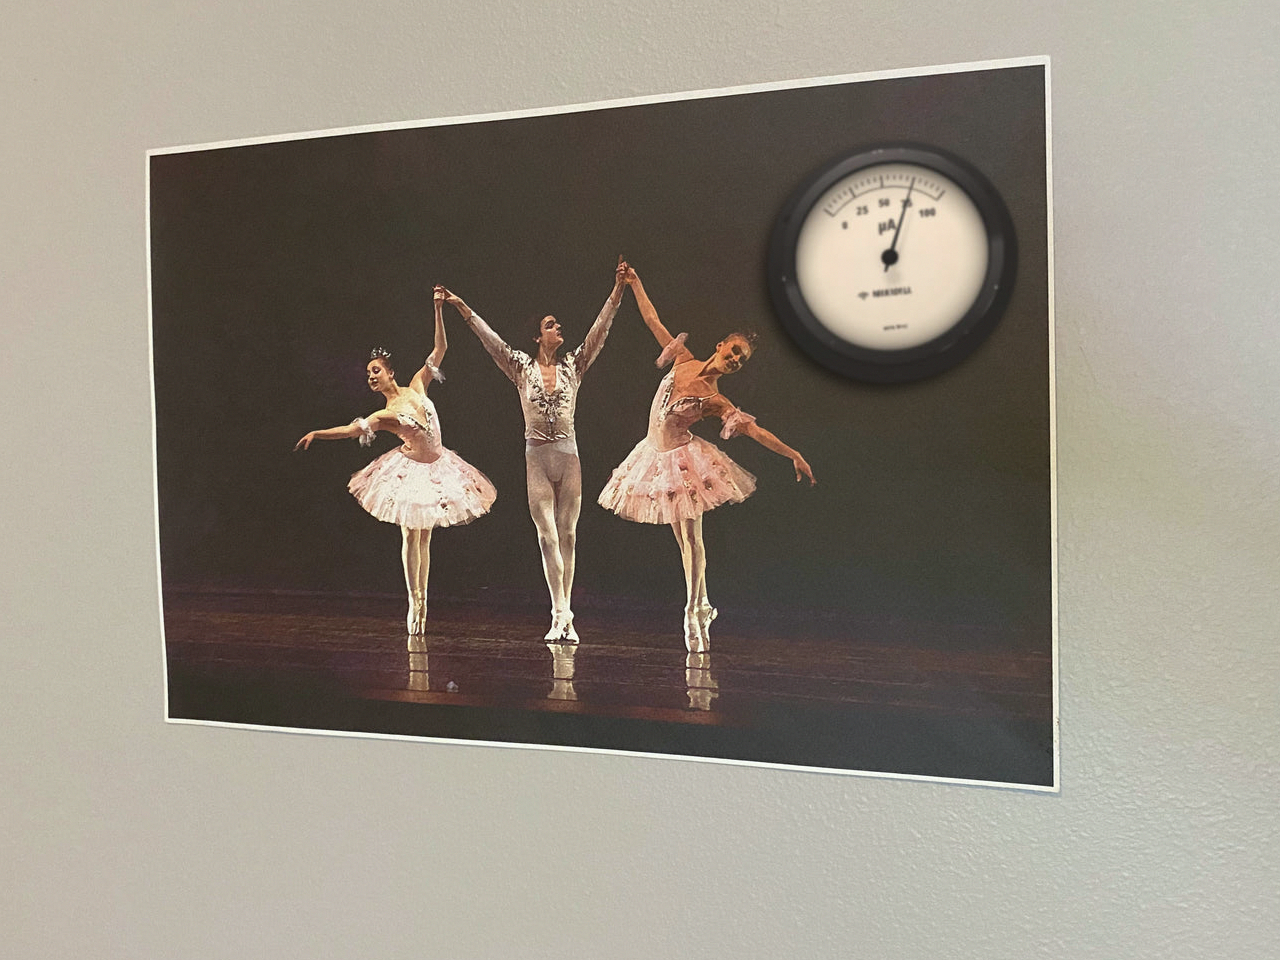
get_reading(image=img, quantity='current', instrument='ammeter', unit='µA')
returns 75 µA
